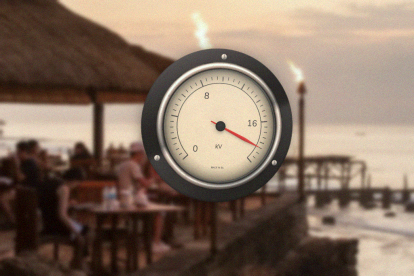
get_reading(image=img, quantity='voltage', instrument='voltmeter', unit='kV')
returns 18.5 kV
